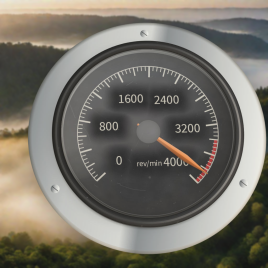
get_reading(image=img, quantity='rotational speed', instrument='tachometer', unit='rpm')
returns 3850 rpm
